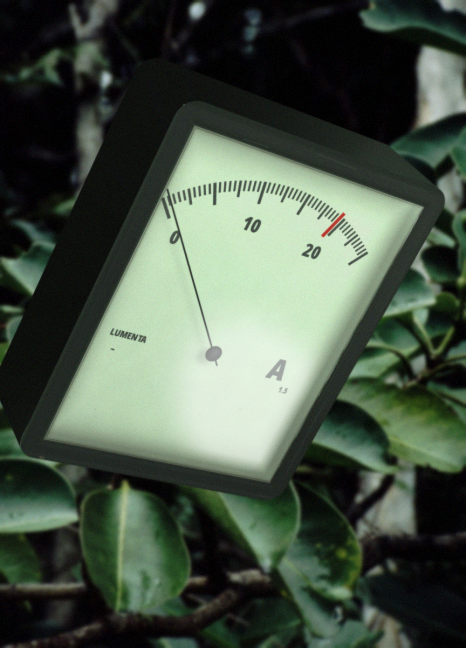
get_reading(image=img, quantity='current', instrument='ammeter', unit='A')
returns 0.5 A
